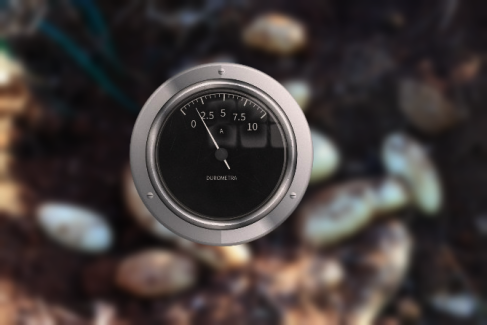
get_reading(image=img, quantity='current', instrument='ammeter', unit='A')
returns 1.5 A
